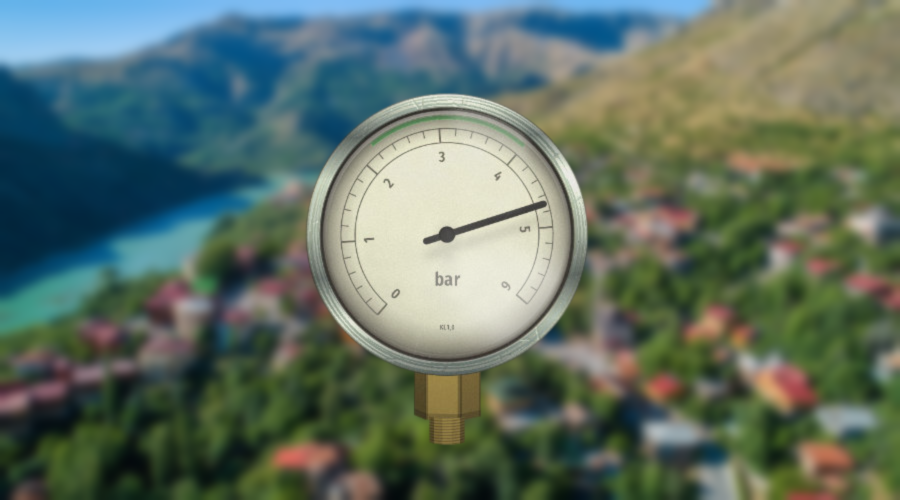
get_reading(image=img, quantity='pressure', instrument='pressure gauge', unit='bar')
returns 4.7 bar
